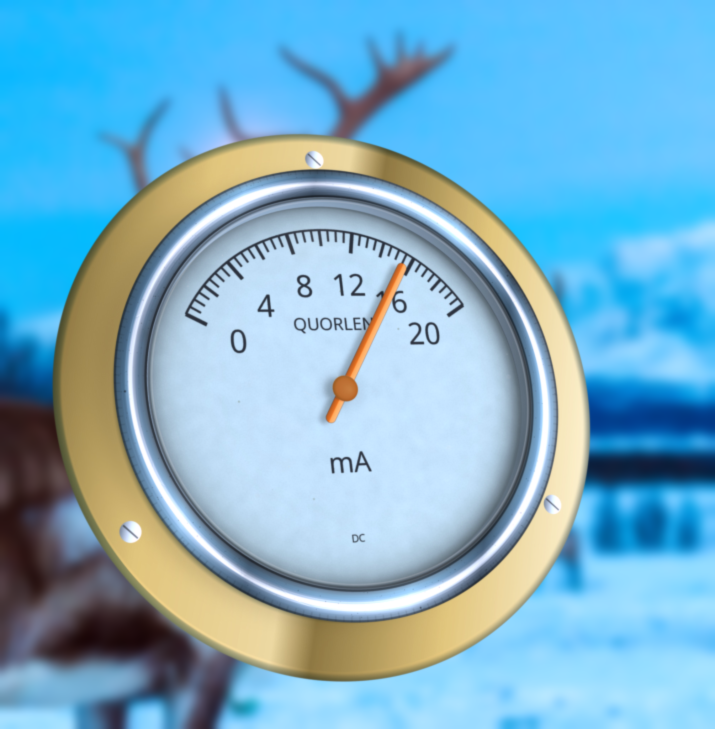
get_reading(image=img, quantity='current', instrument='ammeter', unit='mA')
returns 15.5 mA
